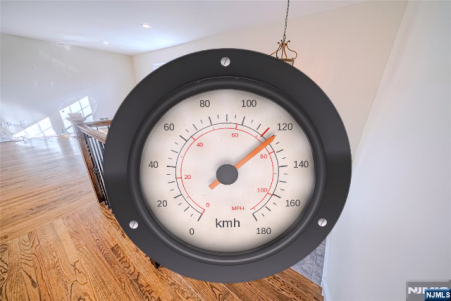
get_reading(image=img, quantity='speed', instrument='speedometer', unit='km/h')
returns 120 km/h
